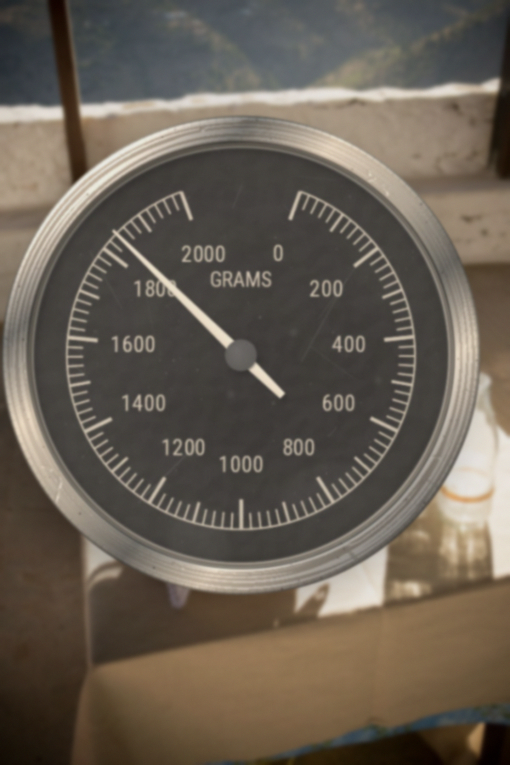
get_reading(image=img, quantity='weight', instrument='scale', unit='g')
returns 1840 g
